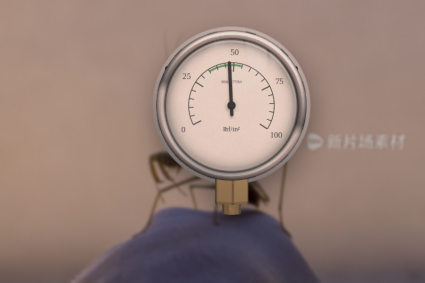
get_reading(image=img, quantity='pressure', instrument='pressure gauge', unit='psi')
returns 47.5 psi
